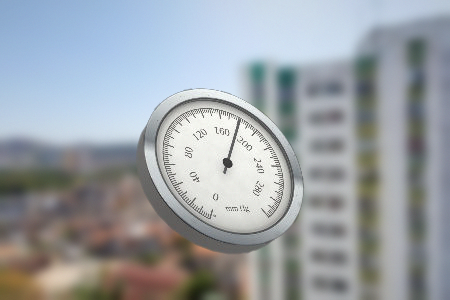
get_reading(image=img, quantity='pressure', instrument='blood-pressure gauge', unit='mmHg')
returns 180 mmHg
